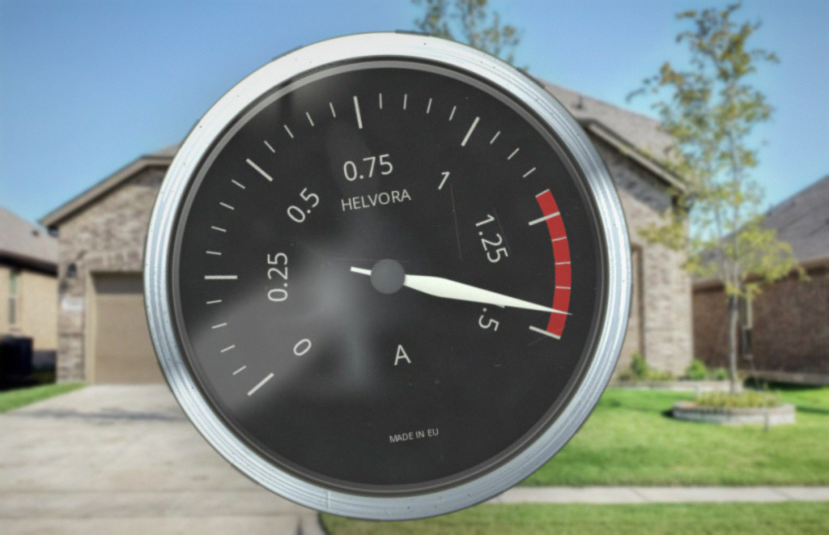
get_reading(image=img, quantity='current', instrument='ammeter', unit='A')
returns 1.45 A
